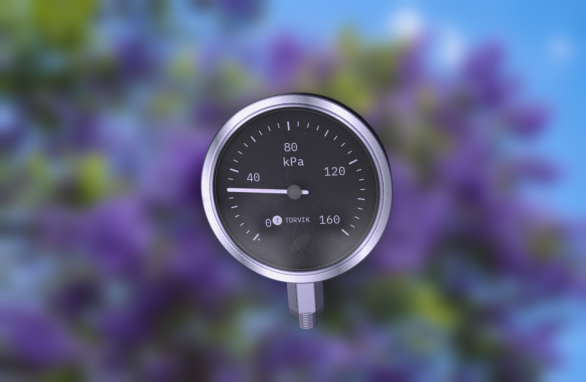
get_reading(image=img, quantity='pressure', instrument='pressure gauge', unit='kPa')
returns 30 kPa
